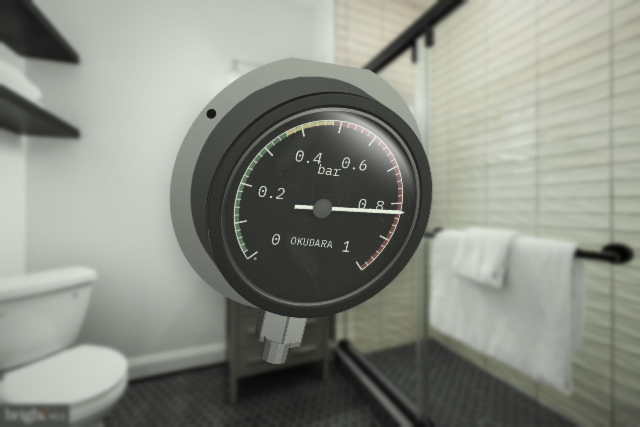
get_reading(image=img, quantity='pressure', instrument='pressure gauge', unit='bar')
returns 0.82 bar
